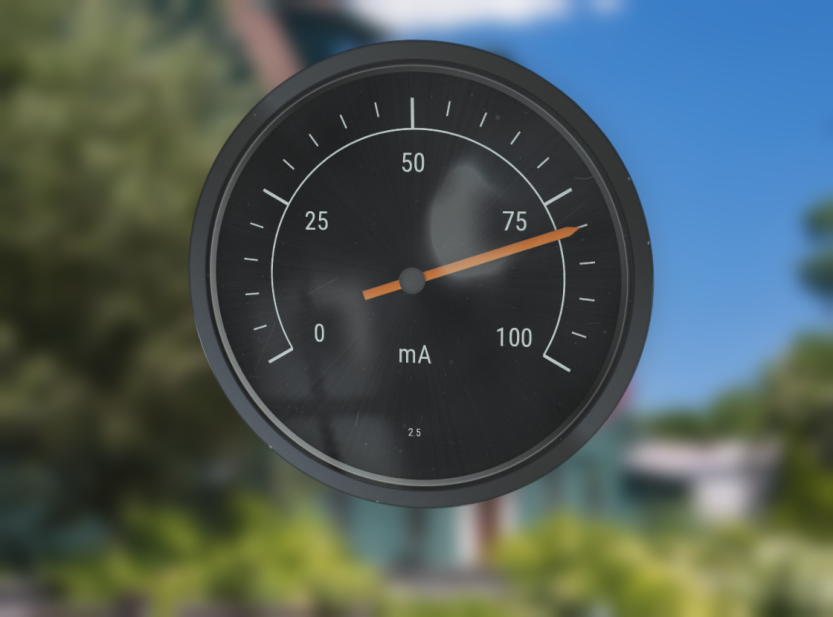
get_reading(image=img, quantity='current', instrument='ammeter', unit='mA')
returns 80 mA
